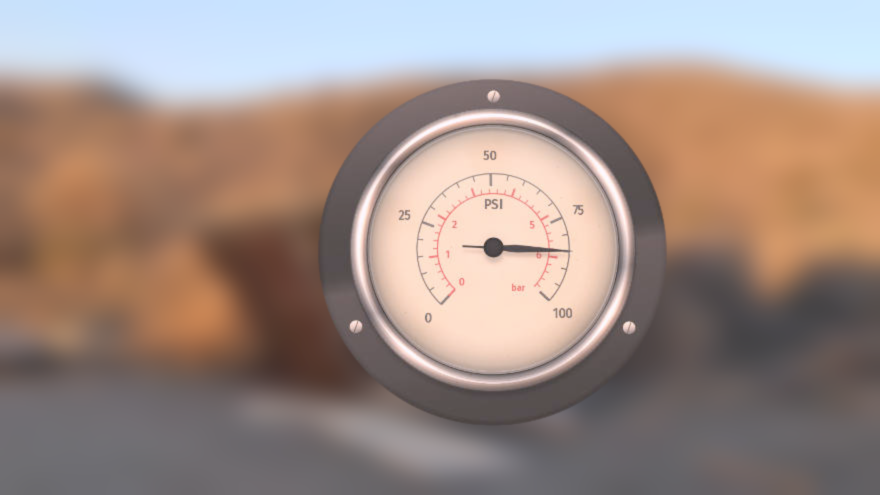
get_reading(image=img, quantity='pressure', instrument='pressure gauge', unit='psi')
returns 85 psi
